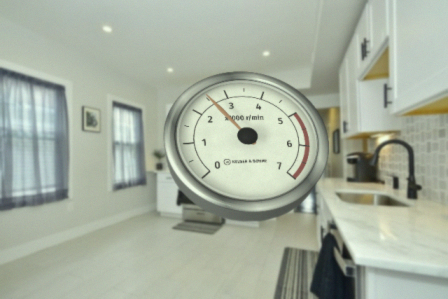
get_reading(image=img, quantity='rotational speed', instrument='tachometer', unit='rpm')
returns 2500 rpm
